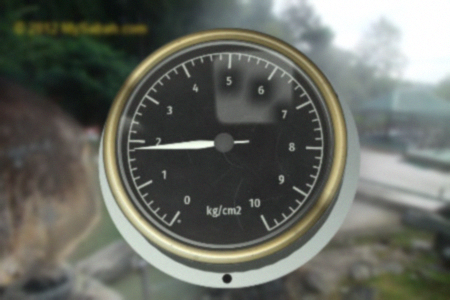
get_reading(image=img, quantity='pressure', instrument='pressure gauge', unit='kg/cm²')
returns 1.8 kg/cm²
